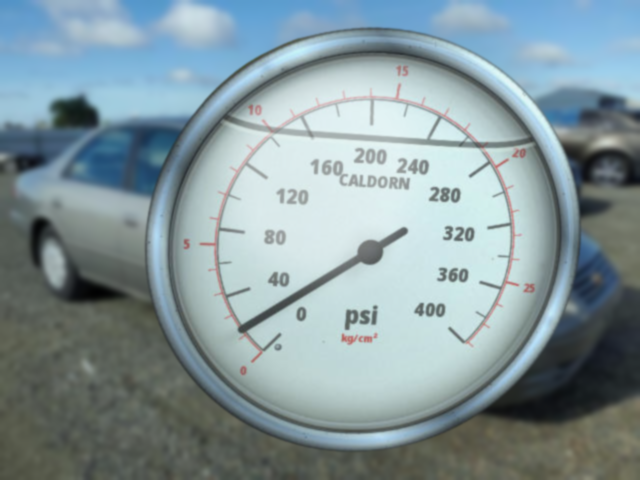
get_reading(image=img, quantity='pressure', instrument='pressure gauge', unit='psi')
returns 20 psi
